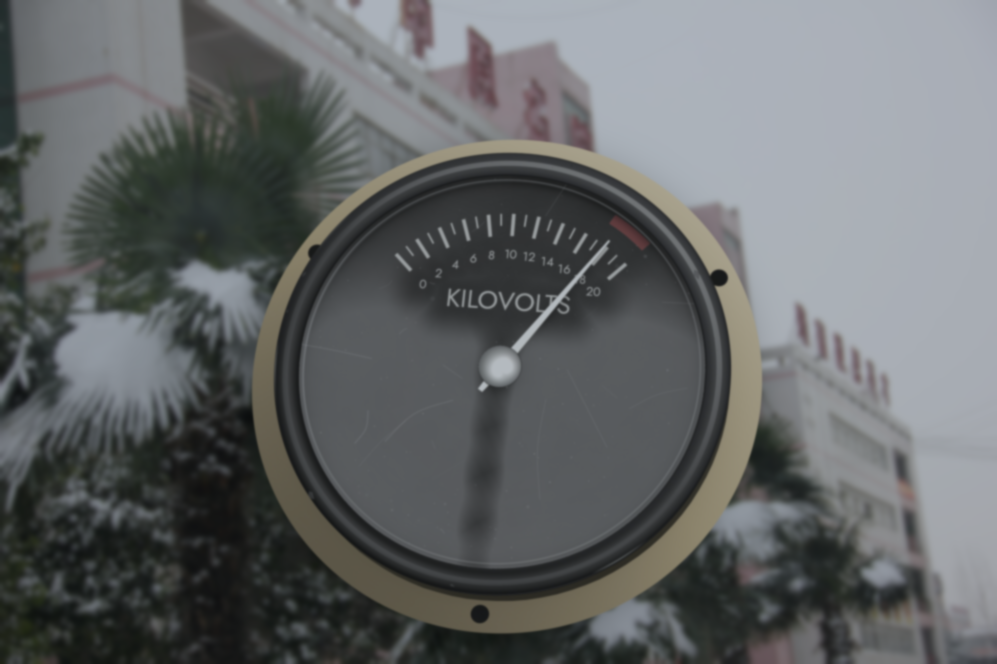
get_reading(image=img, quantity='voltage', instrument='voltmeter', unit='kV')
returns 18 kV
